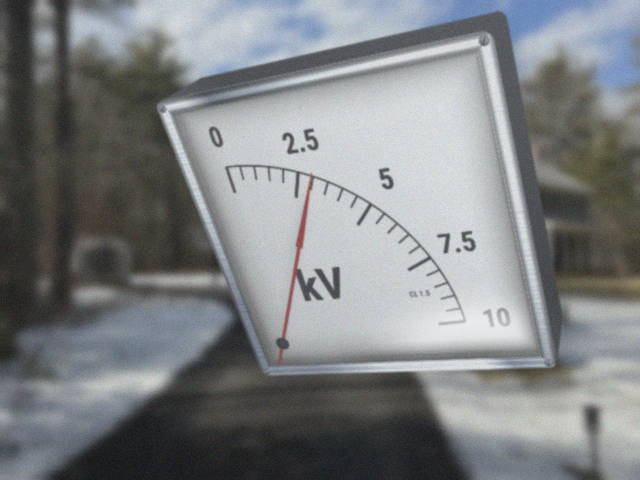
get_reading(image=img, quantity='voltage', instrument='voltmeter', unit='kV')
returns 3 kV
